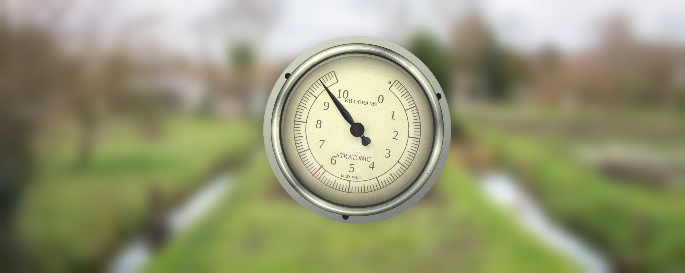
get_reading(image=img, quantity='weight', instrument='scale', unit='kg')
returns 9.5 kg
